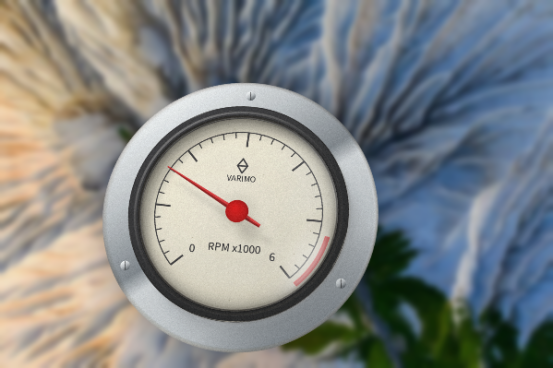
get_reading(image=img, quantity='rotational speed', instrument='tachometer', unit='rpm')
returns 1600 rpm
